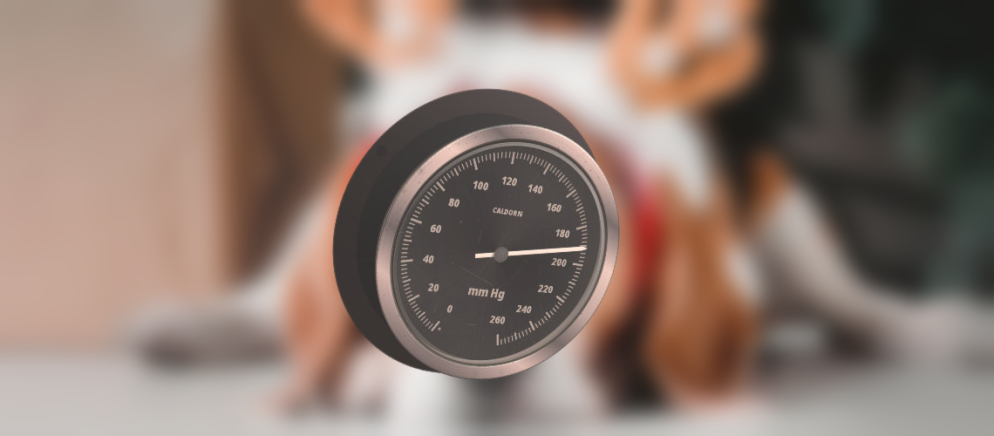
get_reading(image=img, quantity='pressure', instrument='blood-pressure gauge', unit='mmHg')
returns 190 mmHg
